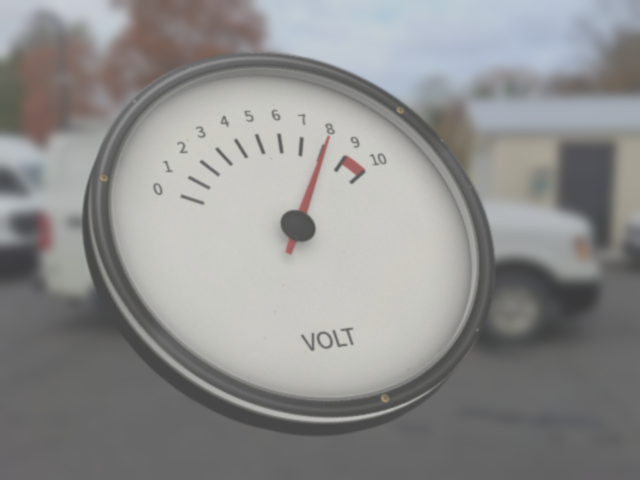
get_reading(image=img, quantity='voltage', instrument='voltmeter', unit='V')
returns 8 V
